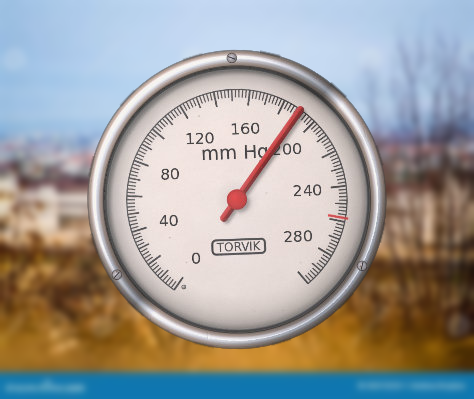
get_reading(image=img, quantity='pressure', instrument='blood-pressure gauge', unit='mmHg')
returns 190 mmHg
